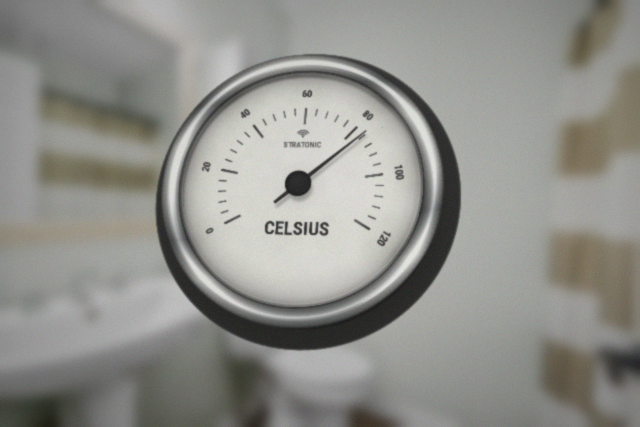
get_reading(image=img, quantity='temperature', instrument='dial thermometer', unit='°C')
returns 84 °C
